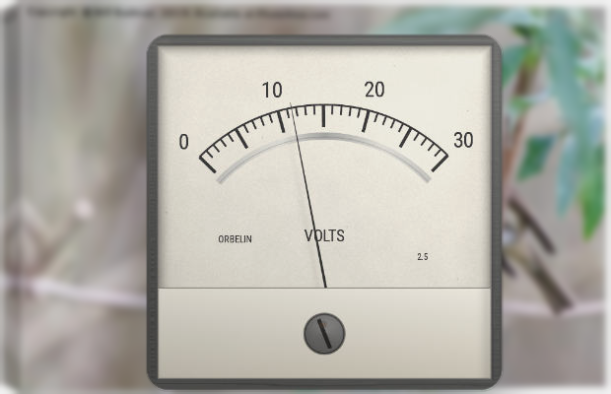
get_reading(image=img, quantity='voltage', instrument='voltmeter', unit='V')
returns 11.5 V
